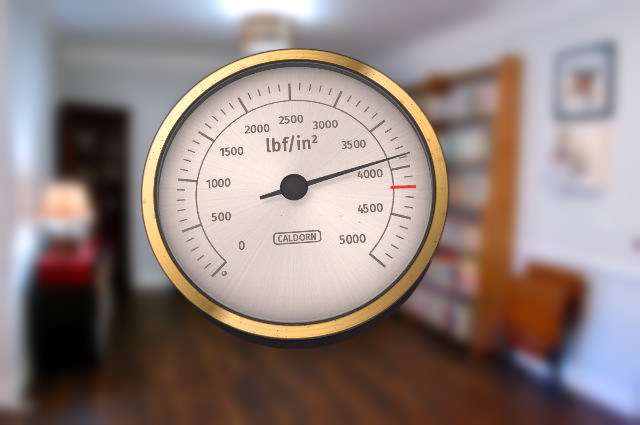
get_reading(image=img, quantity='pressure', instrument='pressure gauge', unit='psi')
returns 3900 psi
